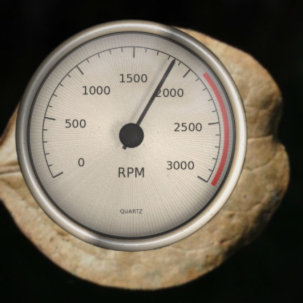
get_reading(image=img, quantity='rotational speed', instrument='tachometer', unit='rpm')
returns 1850 rpm
